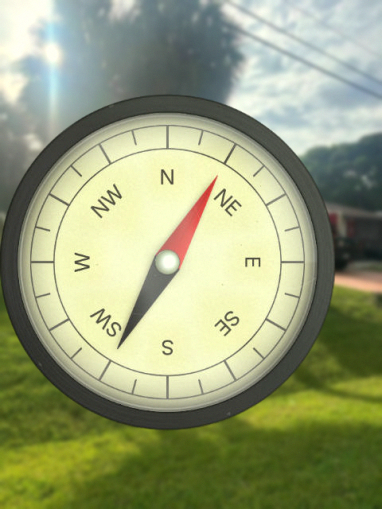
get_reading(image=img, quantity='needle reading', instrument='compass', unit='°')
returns 30 °
